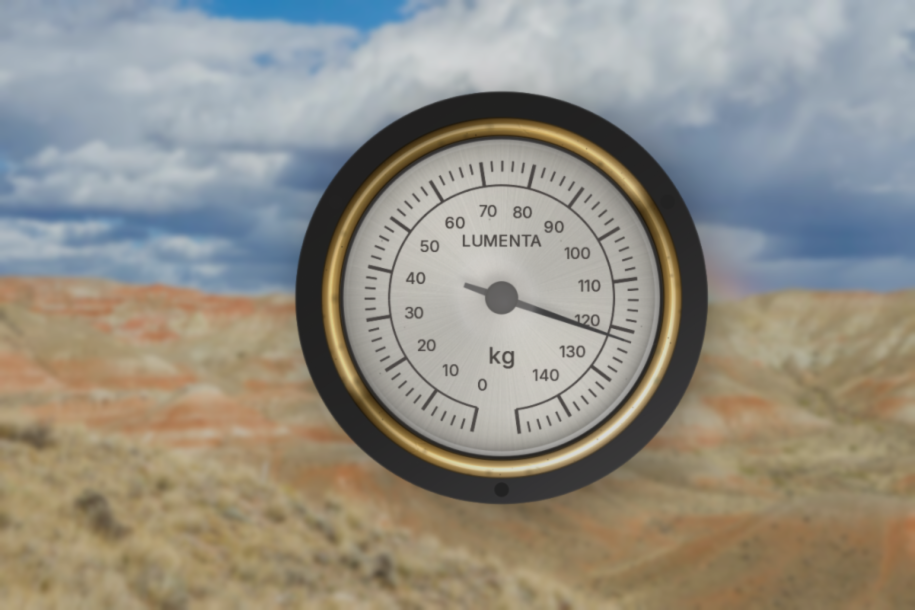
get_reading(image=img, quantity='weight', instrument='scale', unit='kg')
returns 122 kg
